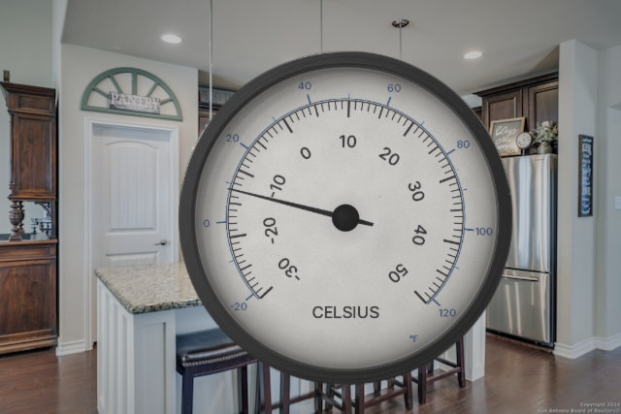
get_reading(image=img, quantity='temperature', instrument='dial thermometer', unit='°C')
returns -13 °C
